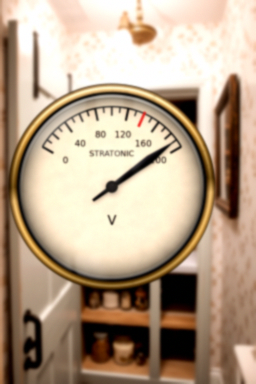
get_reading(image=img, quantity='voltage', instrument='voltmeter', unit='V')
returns 190 V
